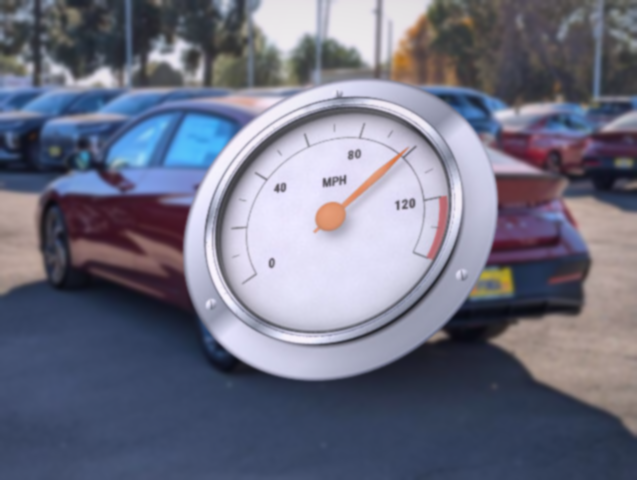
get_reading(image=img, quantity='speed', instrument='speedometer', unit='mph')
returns 100 mph
